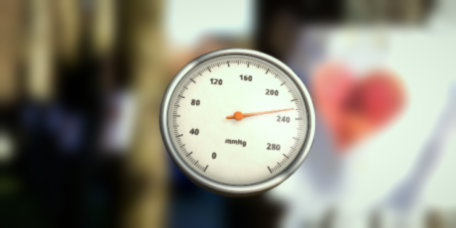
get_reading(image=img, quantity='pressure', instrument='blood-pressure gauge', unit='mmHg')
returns 230 mmHg
